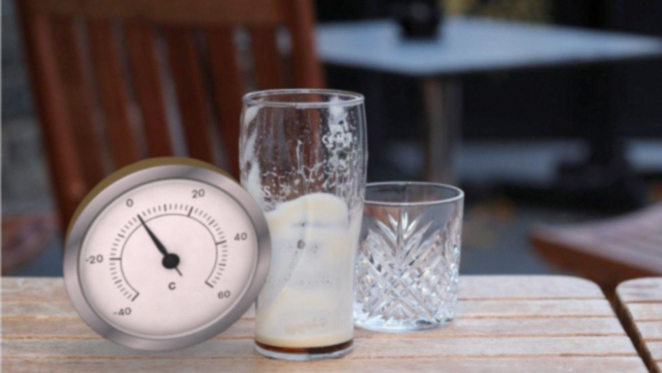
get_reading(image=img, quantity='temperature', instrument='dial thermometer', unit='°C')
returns 0 °C
